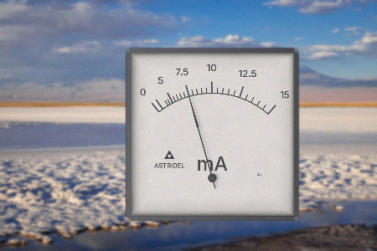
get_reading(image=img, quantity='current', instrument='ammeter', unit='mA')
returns 7.5 mA
